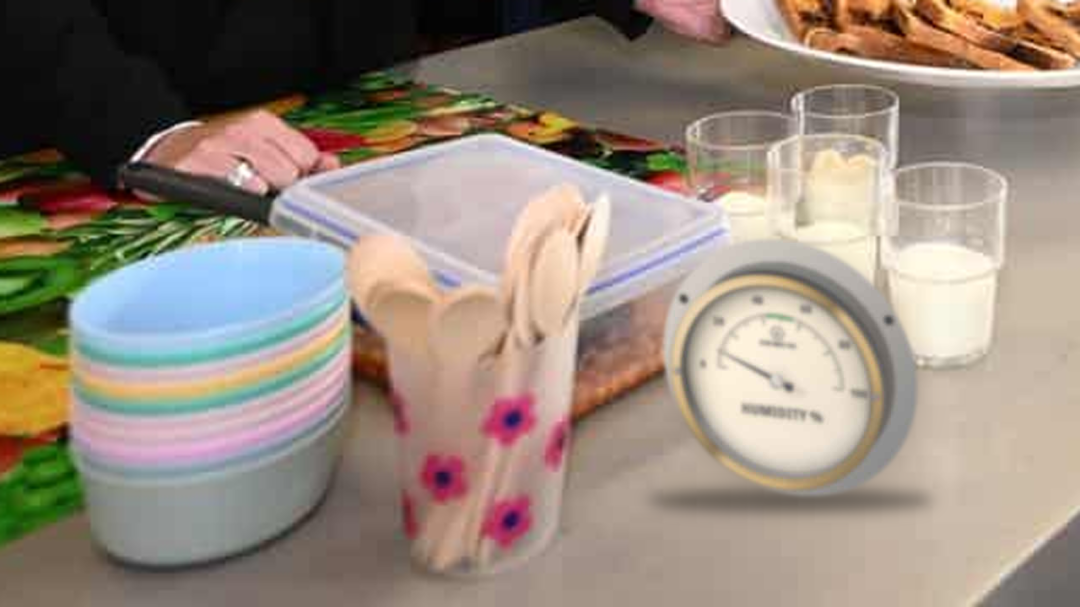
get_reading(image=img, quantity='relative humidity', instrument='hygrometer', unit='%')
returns 10 %
